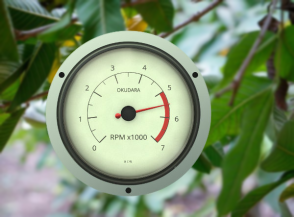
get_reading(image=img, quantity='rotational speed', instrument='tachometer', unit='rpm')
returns 5500 rpm
